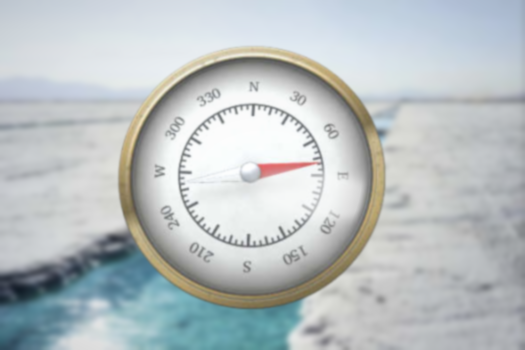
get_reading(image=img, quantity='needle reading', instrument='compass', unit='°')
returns 80 °
